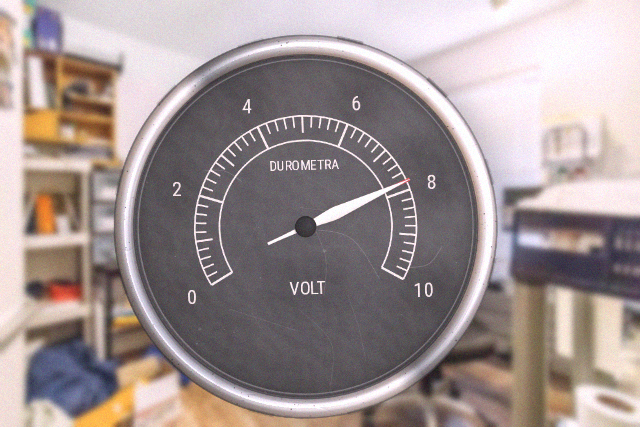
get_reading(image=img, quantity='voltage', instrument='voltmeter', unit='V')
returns 7.8 V
